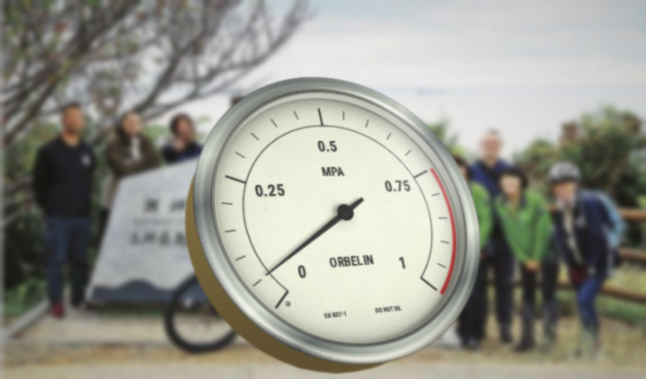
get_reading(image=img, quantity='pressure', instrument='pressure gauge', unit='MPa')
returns 0.05 MPa
